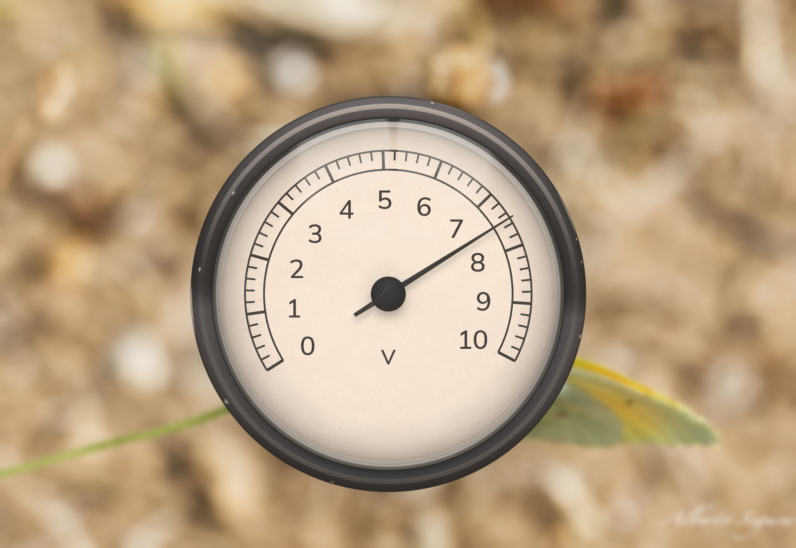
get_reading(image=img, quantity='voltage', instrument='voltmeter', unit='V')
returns 7.5 V
